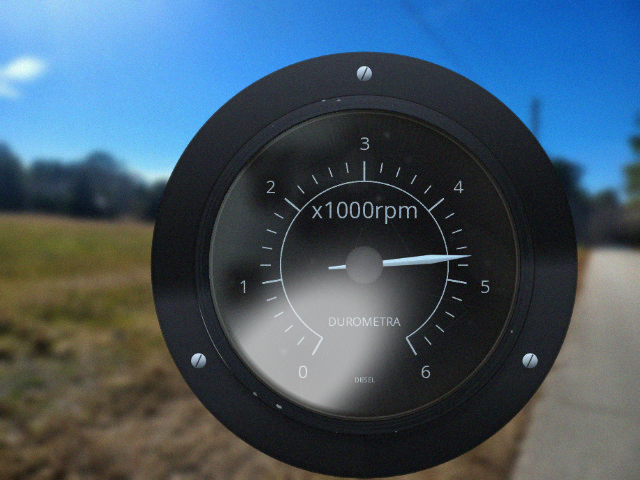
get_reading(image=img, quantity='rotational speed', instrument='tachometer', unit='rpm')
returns 4700 rpm
